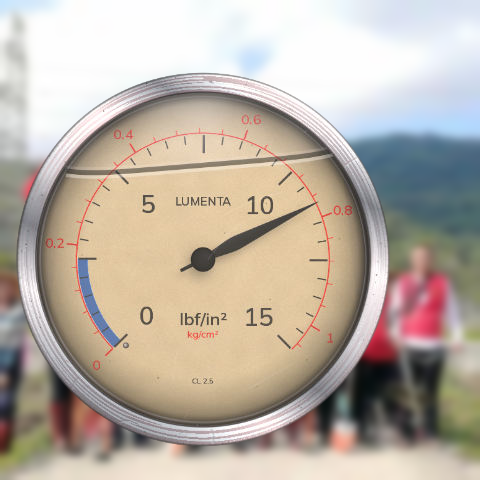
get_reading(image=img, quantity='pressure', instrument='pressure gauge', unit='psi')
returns 11 psi
